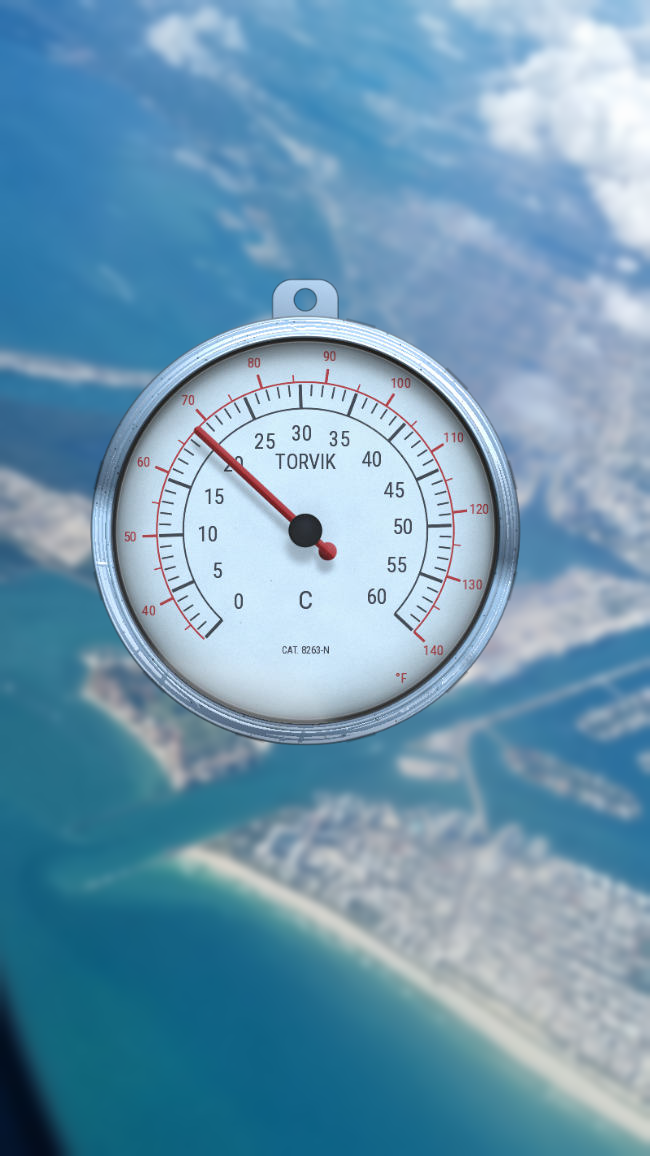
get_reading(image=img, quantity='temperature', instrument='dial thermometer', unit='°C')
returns 20 °C
